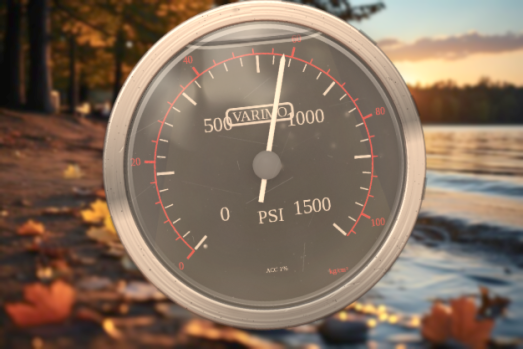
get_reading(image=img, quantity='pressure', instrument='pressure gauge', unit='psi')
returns 825 psi
